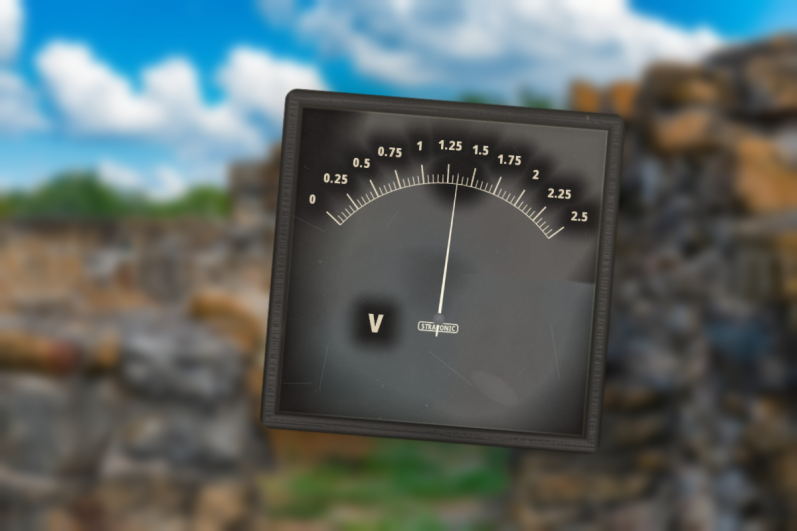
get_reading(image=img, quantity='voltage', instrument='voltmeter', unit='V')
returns 1.35 V
